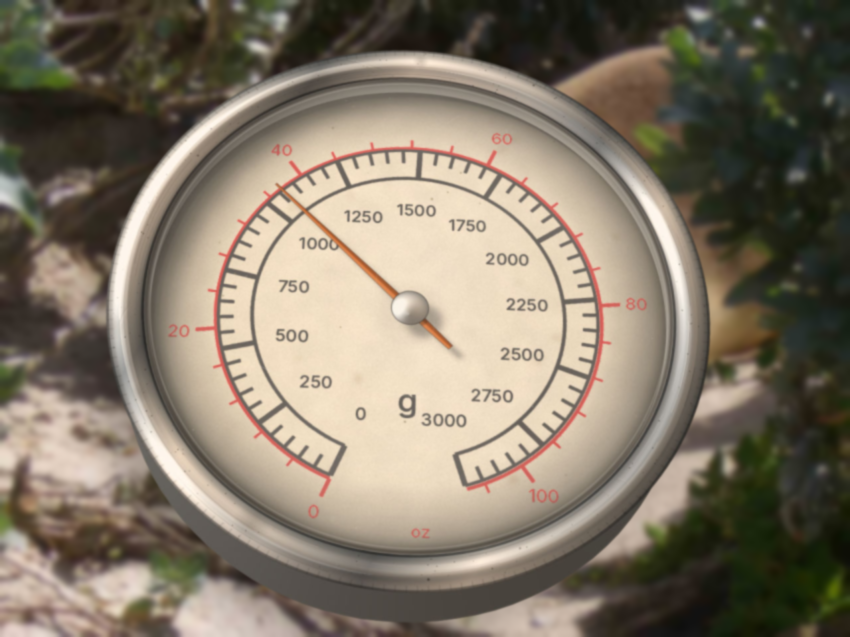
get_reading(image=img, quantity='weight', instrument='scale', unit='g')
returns 1050 g
